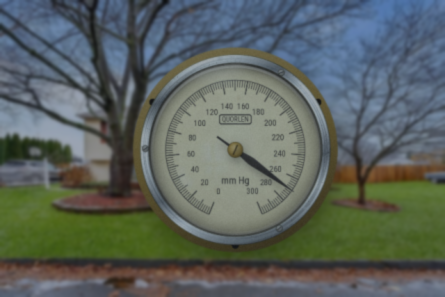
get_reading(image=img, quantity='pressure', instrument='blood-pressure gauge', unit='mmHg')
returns 270 mmHg
